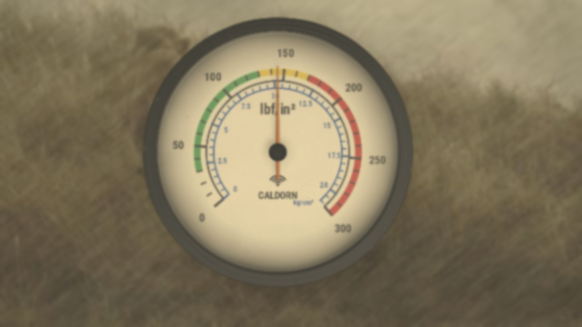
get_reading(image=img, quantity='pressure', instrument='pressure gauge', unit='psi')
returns 145 psi
